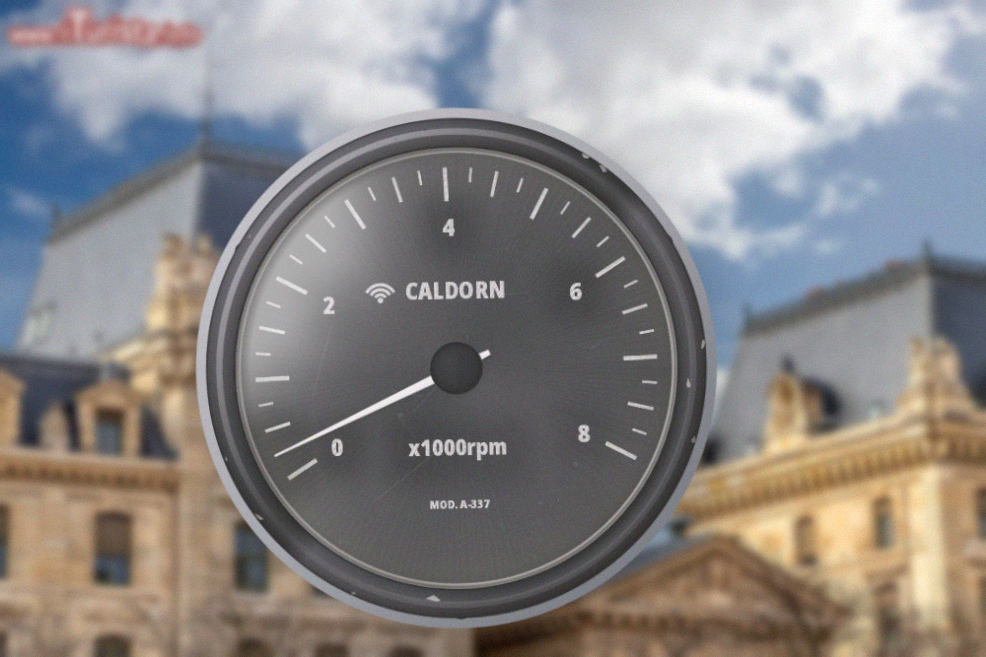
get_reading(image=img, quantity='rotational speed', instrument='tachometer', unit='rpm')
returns 250 rpm
